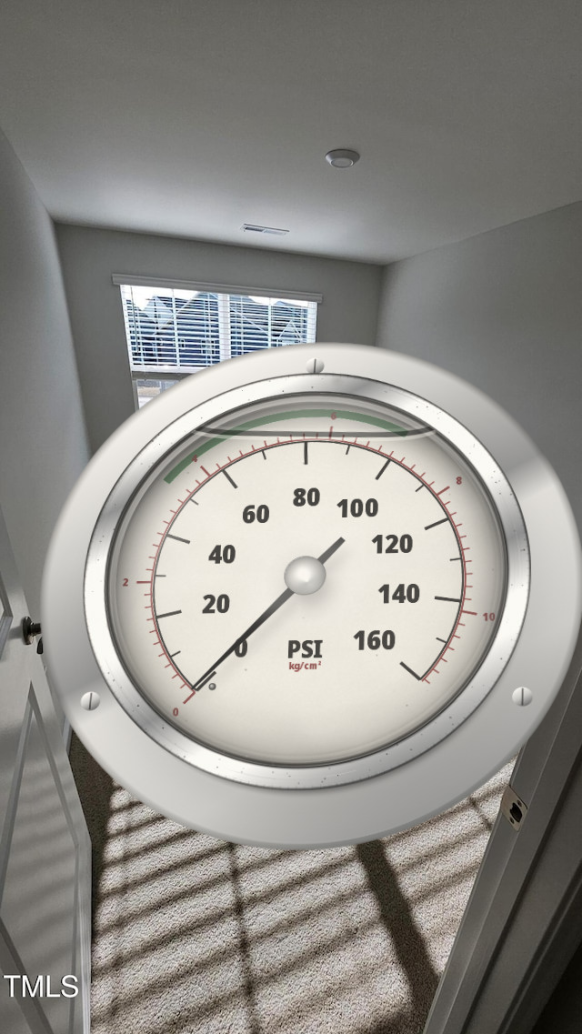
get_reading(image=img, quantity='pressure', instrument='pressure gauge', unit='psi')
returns 0 psi
